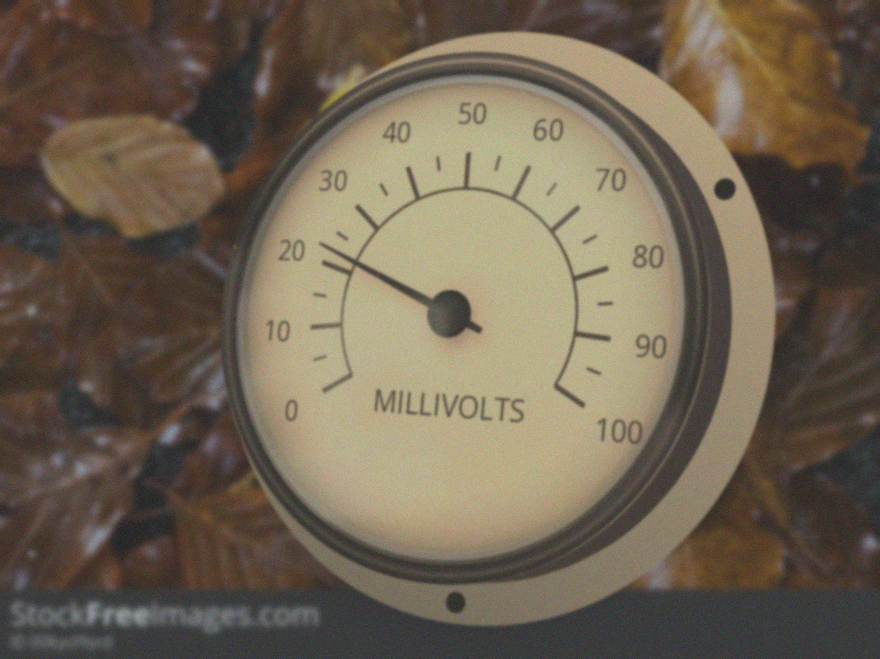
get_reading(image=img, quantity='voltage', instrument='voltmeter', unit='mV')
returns 22.5 mV
